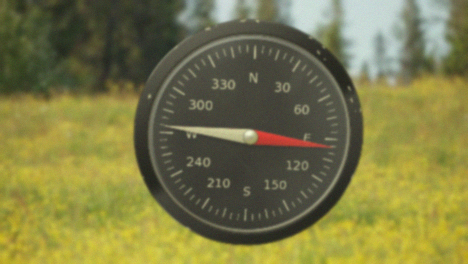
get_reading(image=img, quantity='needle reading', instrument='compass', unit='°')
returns 95 °
